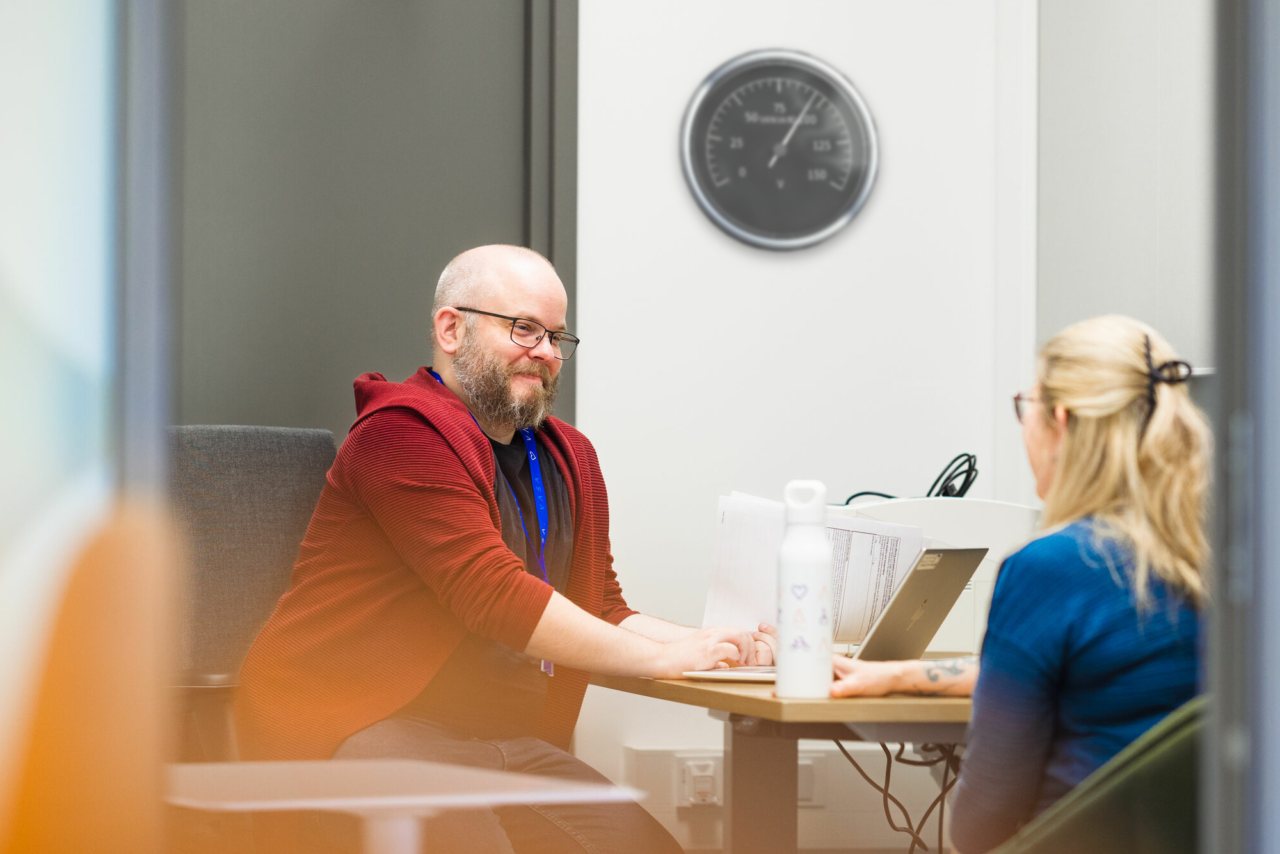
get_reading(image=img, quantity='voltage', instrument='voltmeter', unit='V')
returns 95 V
